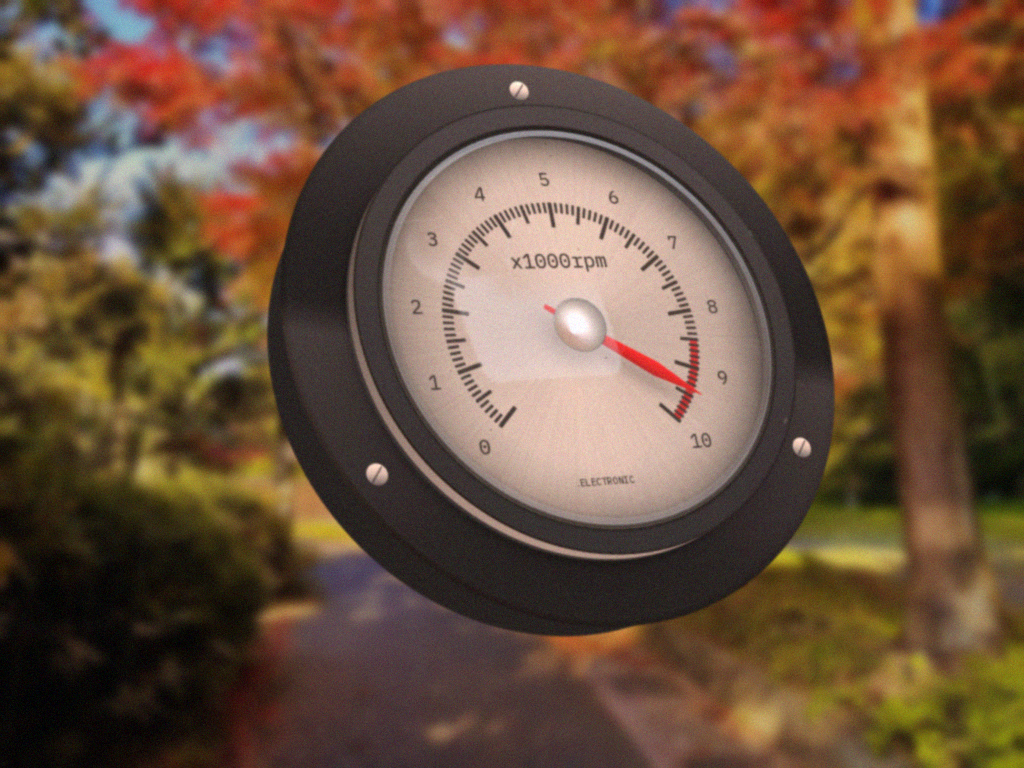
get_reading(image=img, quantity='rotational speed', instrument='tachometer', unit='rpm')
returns 9500 rpm
